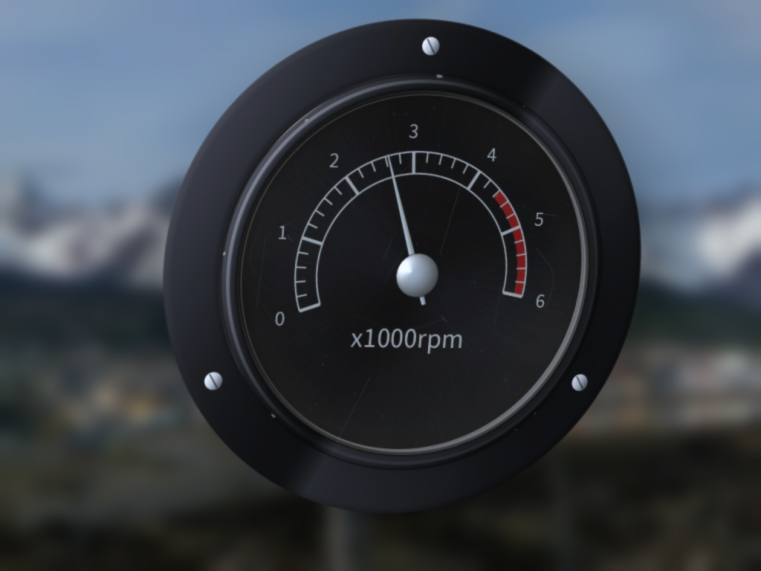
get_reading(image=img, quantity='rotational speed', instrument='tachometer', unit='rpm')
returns 2600 rpm
